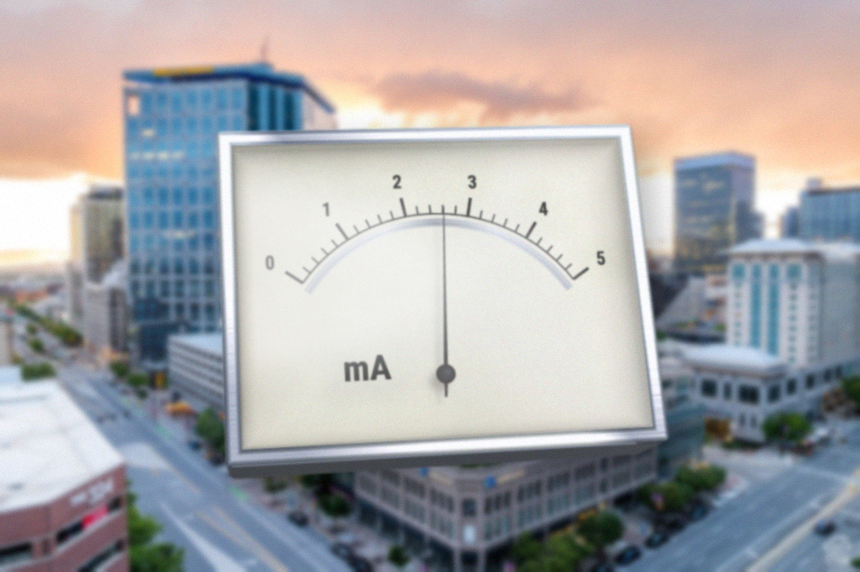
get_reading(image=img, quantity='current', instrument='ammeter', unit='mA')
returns 2.6 mA
